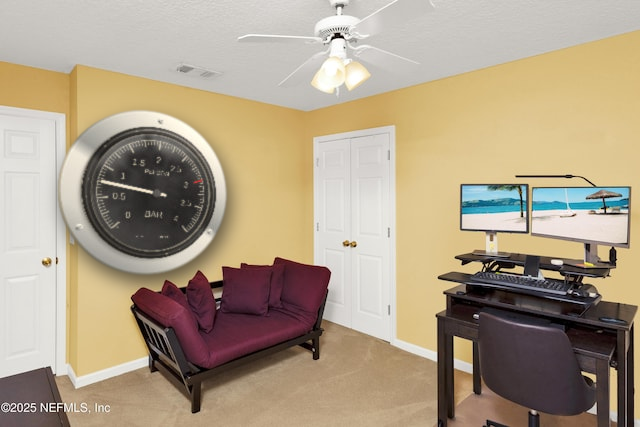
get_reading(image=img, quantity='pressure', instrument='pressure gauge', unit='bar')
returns 0.75 bar
